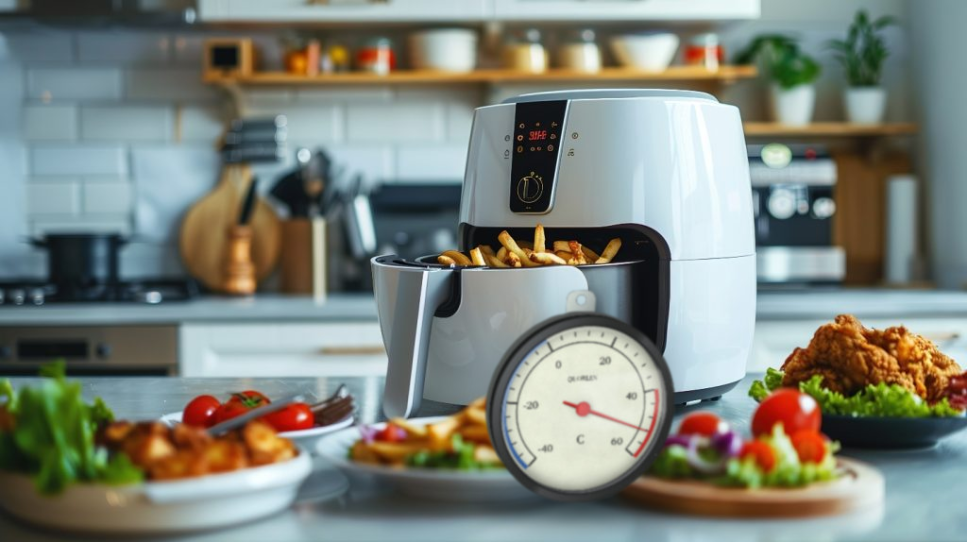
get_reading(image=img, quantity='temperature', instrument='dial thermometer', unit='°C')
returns 52 °C
